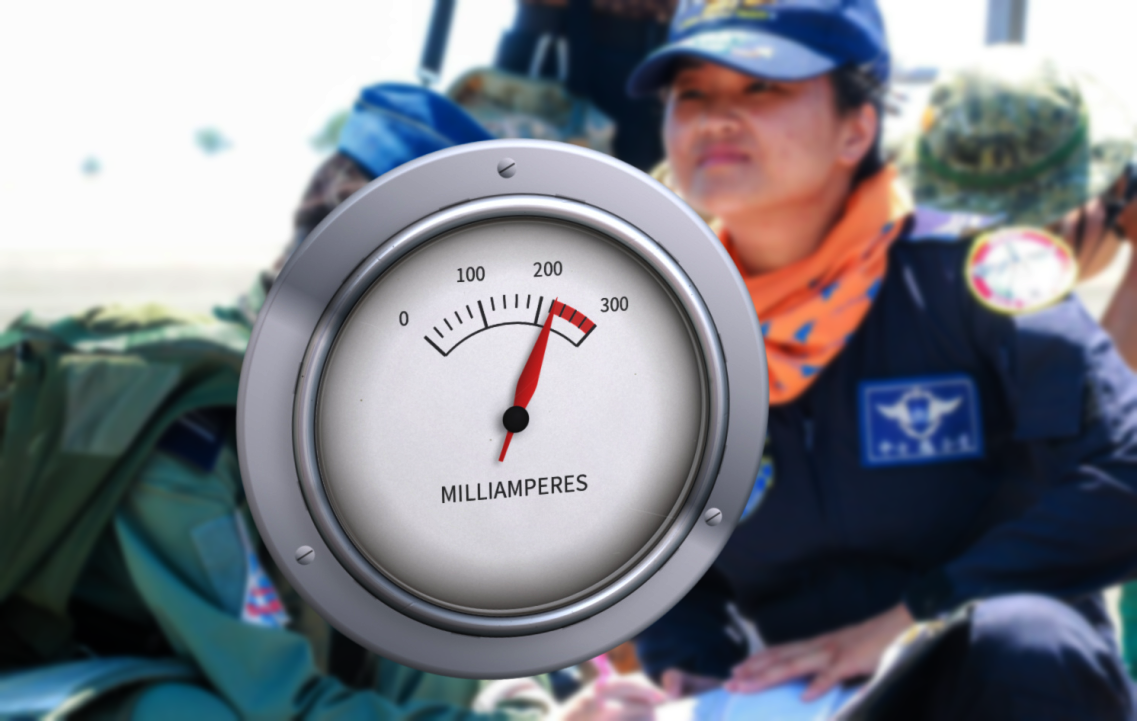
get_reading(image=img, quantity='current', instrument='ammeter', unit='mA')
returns 220 mA
